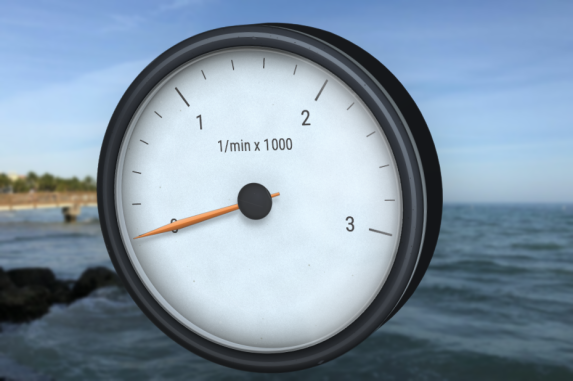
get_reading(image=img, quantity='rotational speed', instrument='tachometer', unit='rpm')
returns 0 rpm
